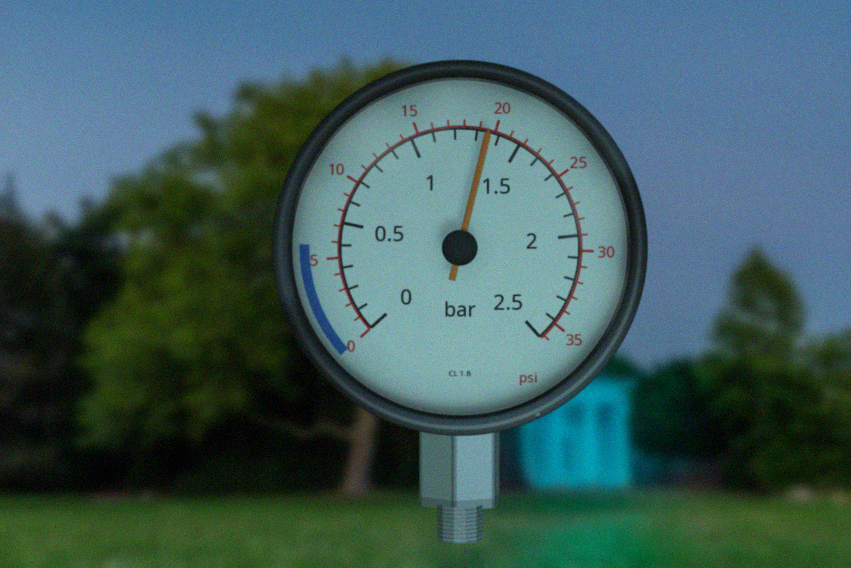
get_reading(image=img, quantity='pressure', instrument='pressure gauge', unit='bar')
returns 1.35 bar
